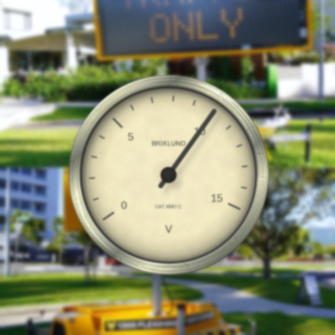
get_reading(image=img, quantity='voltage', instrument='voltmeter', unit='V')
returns 10 V
